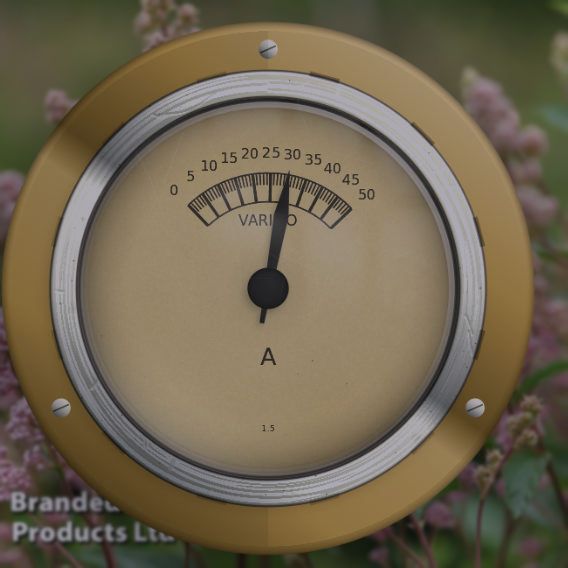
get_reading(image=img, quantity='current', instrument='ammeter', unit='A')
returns 30 A
